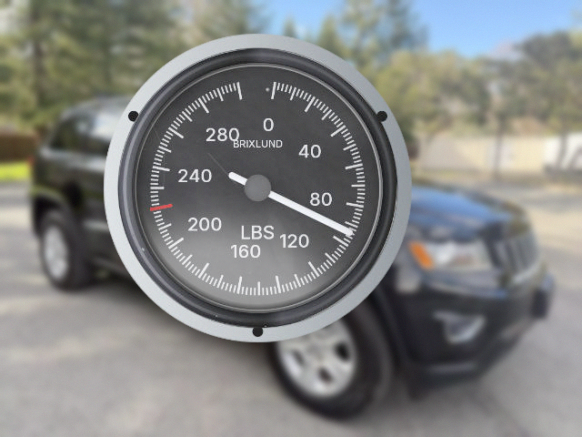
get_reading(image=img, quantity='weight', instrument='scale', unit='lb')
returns 94 lb
